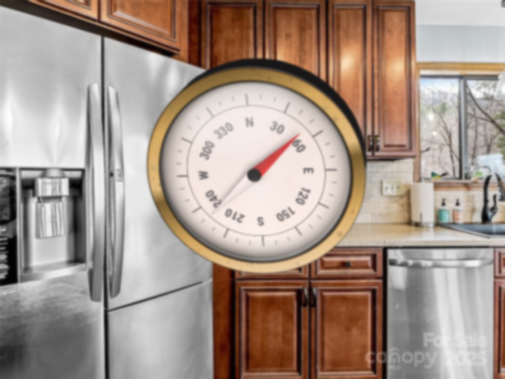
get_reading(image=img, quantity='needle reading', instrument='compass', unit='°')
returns 50 °
